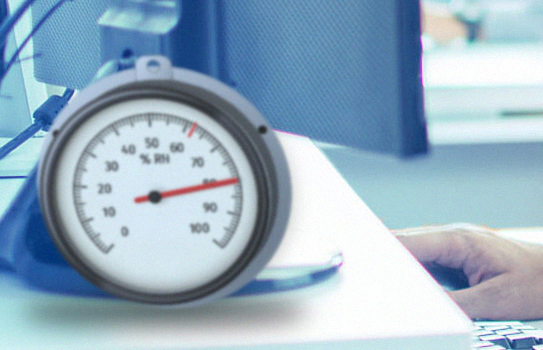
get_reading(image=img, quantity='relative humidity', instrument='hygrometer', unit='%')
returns 80 %
